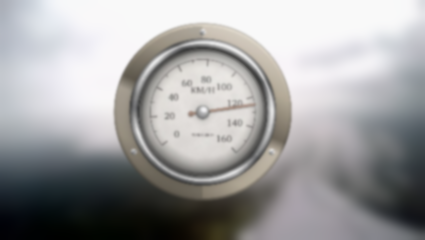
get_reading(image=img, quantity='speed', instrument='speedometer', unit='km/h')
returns 125 km/h
